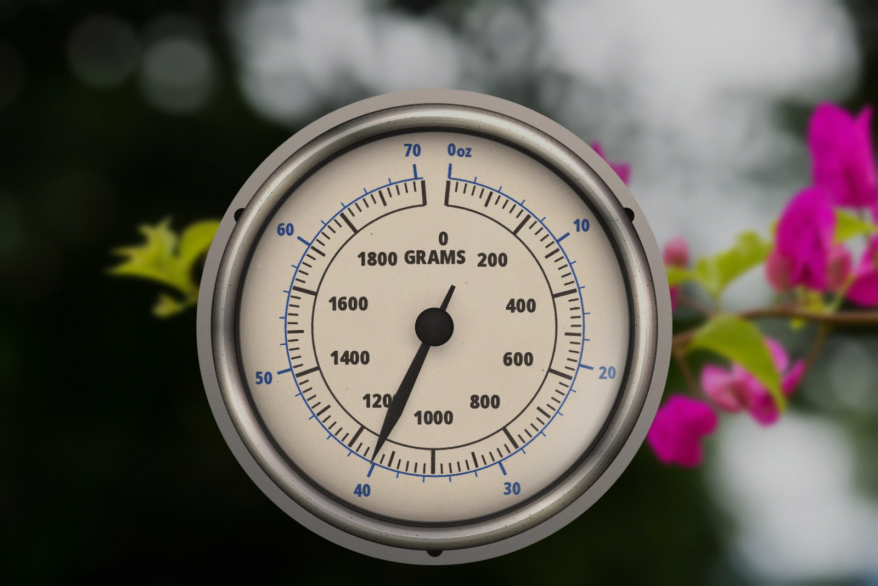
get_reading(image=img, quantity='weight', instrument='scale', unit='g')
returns 1140 g
